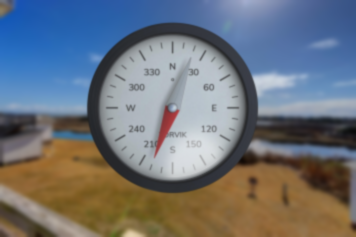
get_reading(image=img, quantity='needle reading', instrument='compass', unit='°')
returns 200 °
